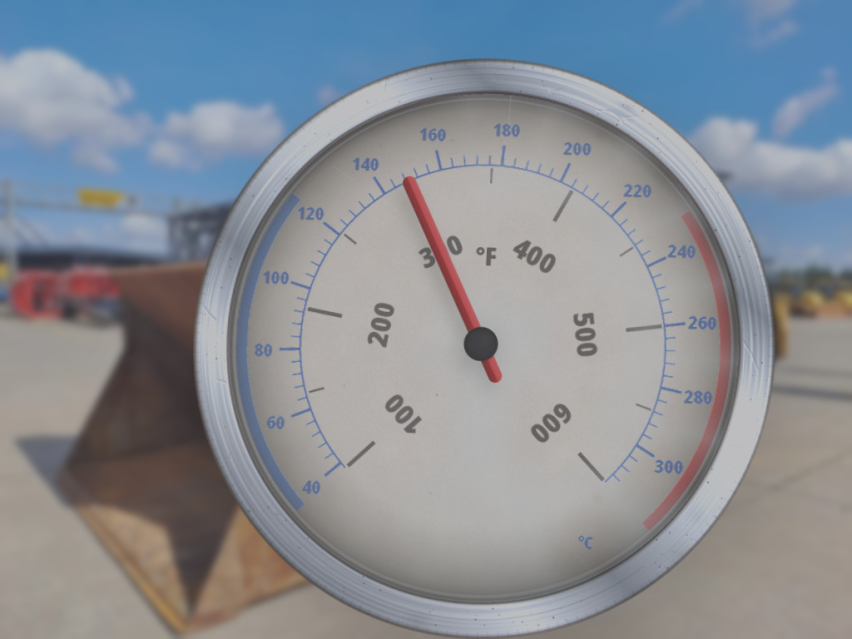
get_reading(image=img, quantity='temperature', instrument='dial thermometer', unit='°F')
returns 300 °F
